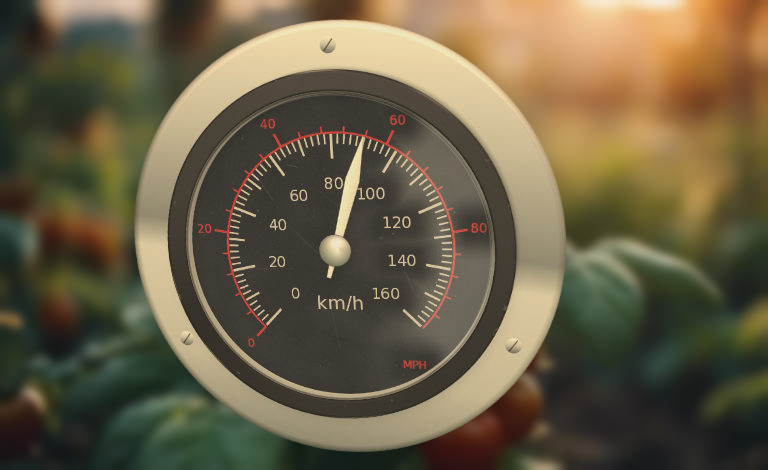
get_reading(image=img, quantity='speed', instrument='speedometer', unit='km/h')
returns 90 km/h
